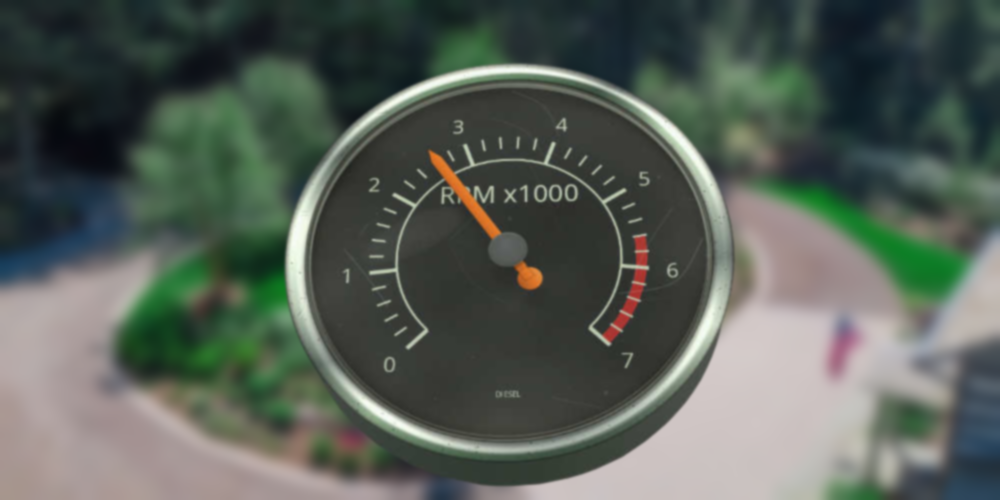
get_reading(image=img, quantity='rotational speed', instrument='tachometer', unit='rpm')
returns 2600 rpm
